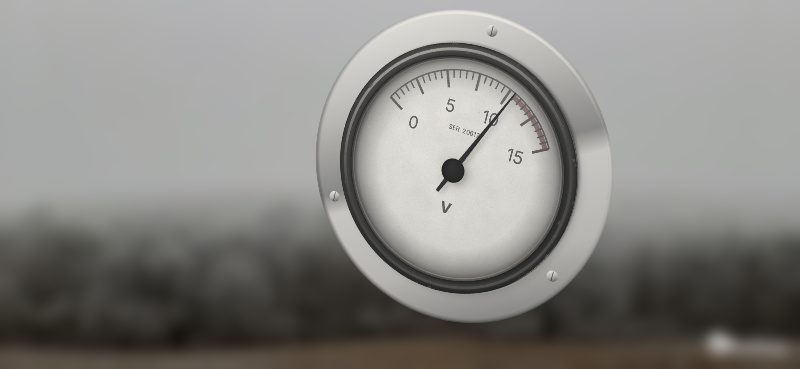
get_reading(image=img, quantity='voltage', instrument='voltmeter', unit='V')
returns 10.5 V
